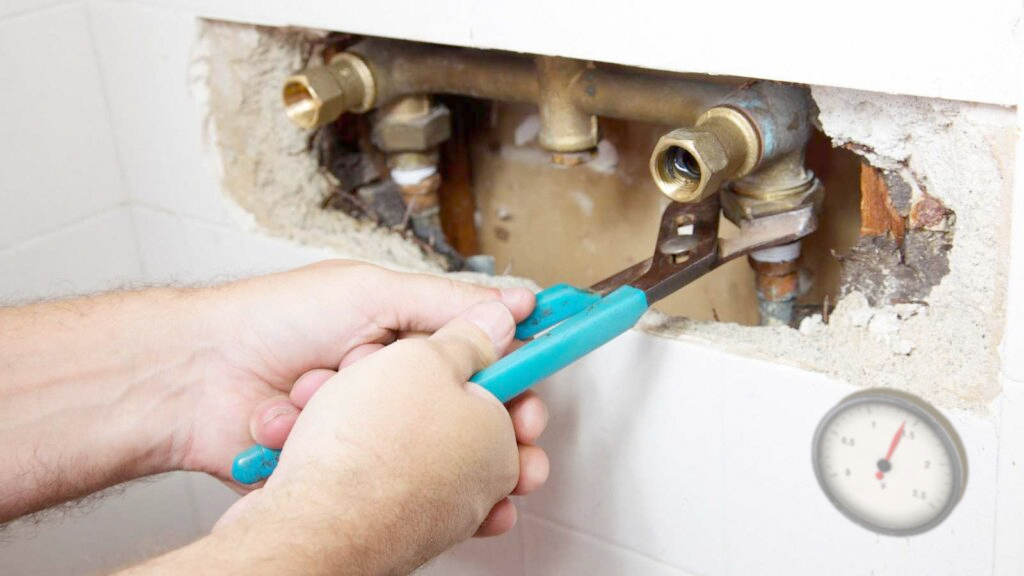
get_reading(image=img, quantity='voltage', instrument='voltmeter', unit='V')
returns 1.4 V
